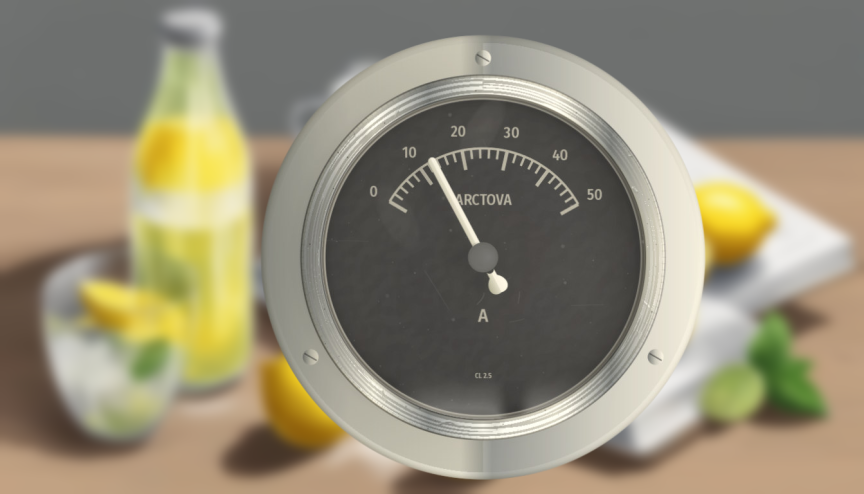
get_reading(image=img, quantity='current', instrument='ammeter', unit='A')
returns 13 A
